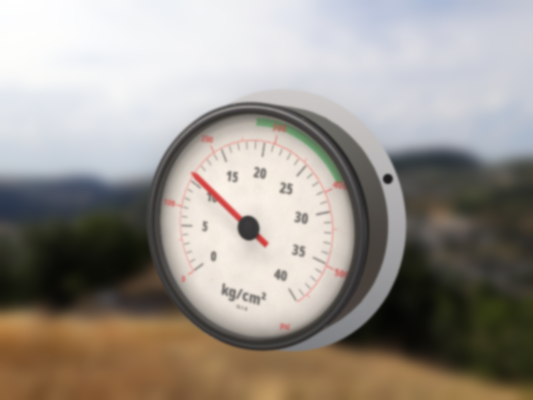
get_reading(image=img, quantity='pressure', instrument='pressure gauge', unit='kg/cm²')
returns 11 kg/cm²
